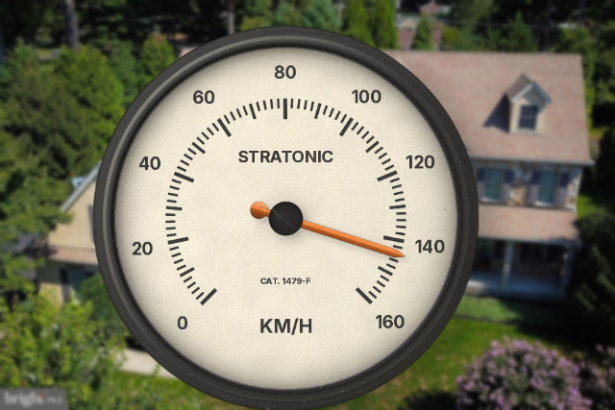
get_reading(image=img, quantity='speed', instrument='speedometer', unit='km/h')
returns 144 km/h
